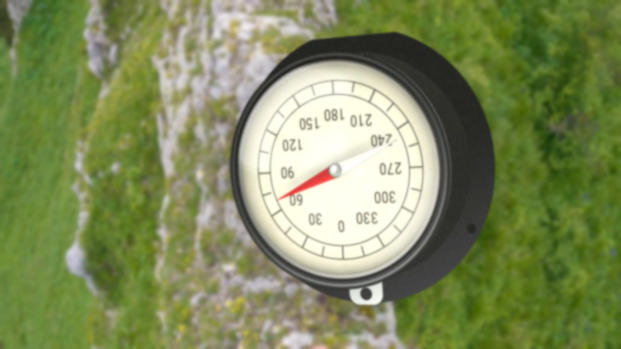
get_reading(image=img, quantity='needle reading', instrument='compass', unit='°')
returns 67.5 °
